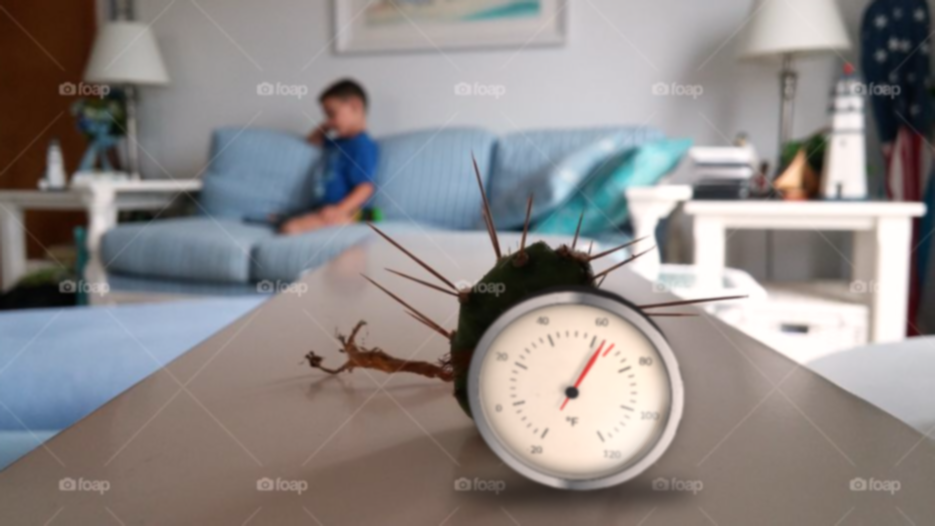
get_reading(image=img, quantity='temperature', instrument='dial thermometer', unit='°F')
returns 64 °F
